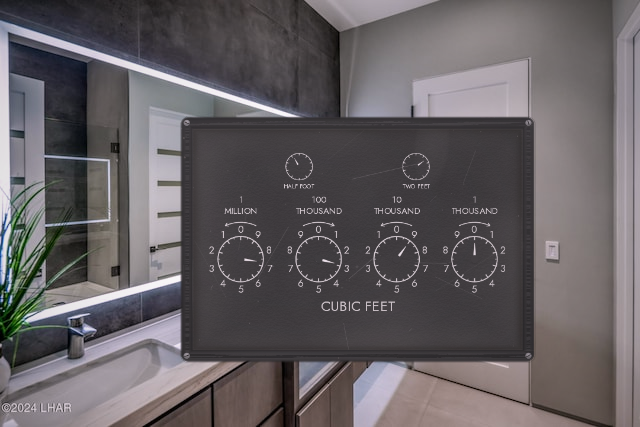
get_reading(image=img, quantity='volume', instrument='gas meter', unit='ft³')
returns 729000 ft³
